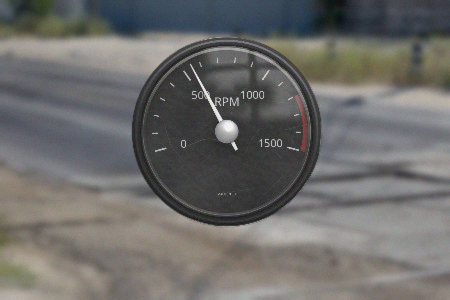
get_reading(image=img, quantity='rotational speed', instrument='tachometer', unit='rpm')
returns 550 rpm
